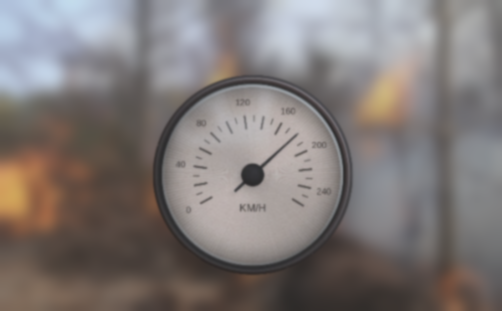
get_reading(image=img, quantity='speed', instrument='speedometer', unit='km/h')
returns 180 km/h
